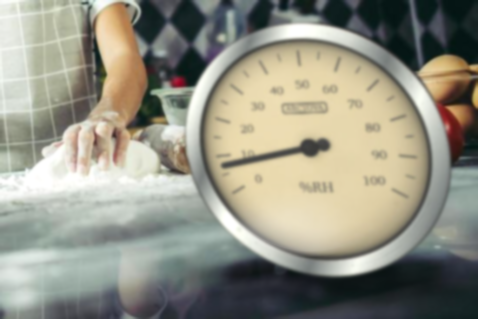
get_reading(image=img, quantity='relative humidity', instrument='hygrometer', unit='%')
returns 7.5 %
